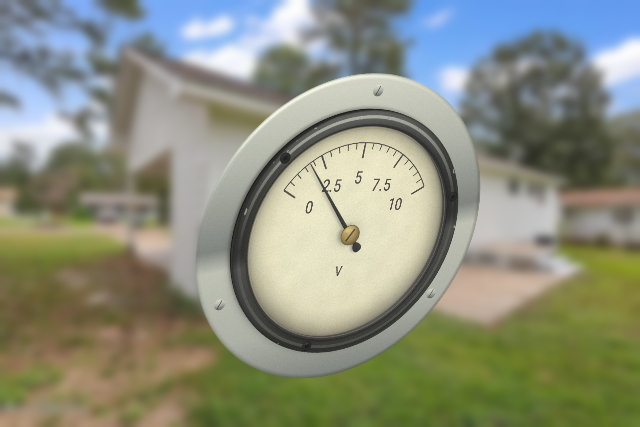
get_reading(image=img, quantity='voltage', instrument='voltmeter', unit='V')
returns 1.75 V
